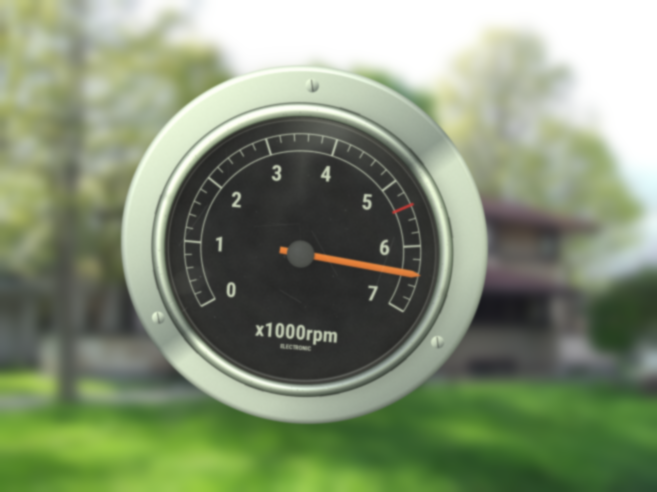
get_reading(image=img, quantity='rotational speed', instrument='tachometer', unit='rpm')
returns 6400 rpm
